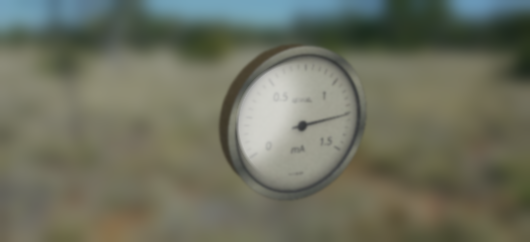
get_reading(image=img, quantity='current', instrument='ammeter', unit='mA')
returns 1.25 mA
